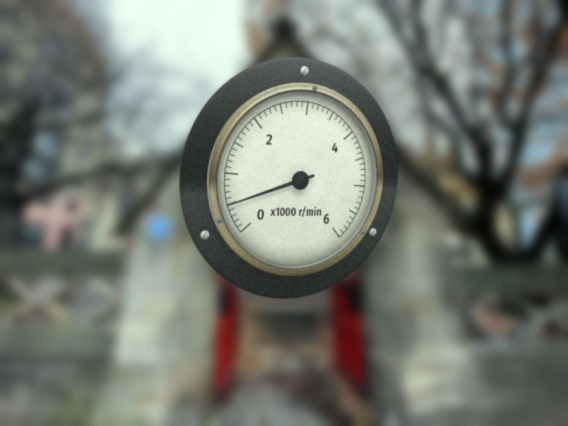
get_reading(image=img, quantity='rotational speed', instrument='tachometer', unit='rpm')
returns 500 rpm
